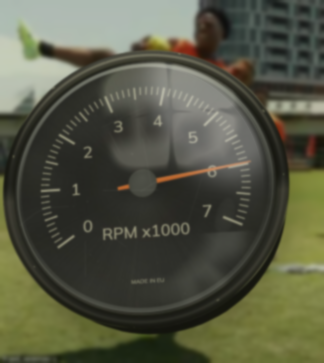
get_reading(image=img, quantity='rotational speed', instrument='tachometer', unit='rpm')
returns 6000 rpm
